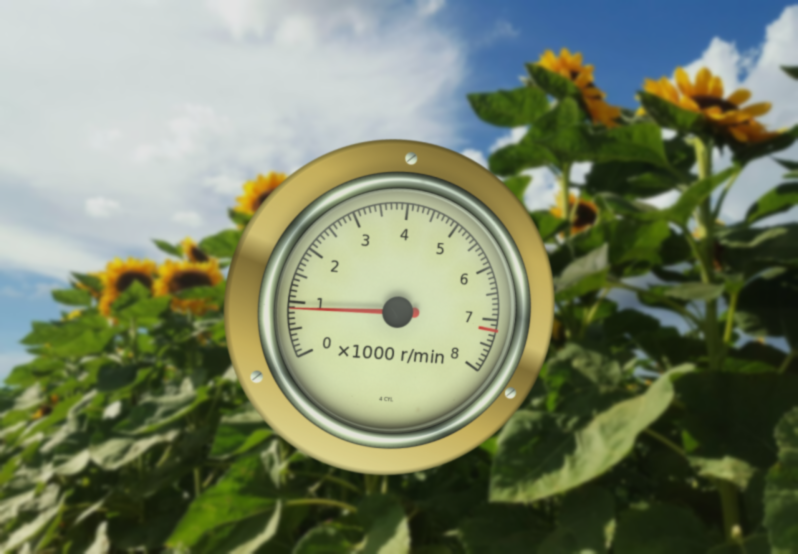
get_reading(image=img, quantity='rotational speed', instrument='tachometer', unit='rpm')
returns 900 rpm
